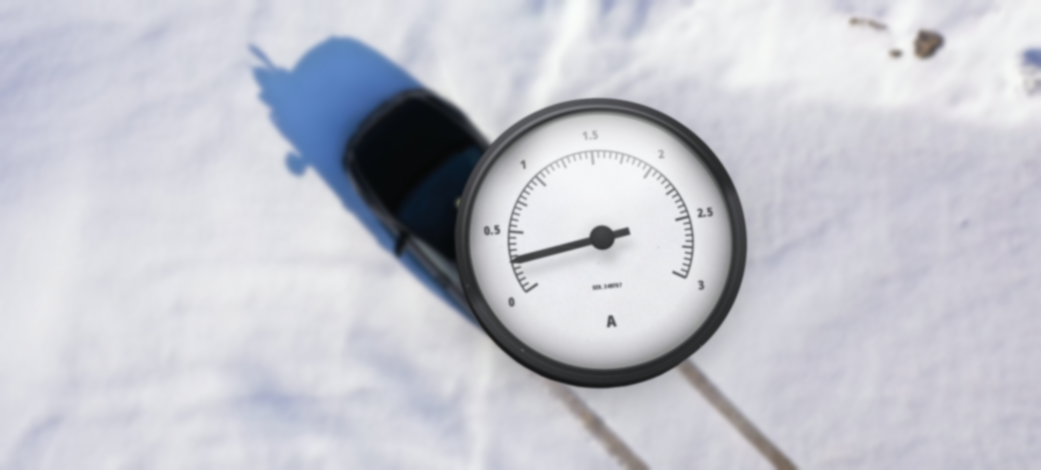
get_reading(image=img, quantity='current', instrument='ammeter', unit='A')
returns 0.25 A
